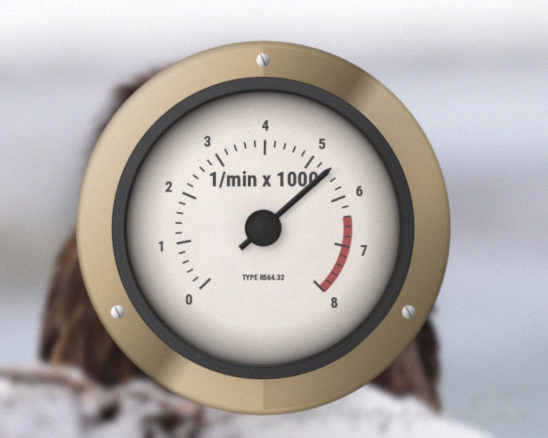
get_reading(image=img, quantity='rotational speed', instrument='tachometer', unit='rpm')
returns 5400 rpm
